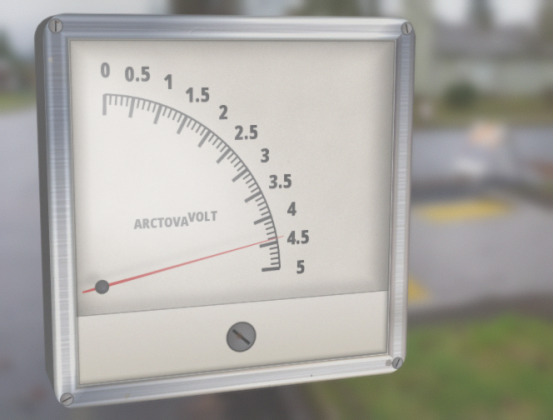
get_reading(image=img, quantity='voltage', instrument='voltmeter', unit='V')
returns 4.4 V
